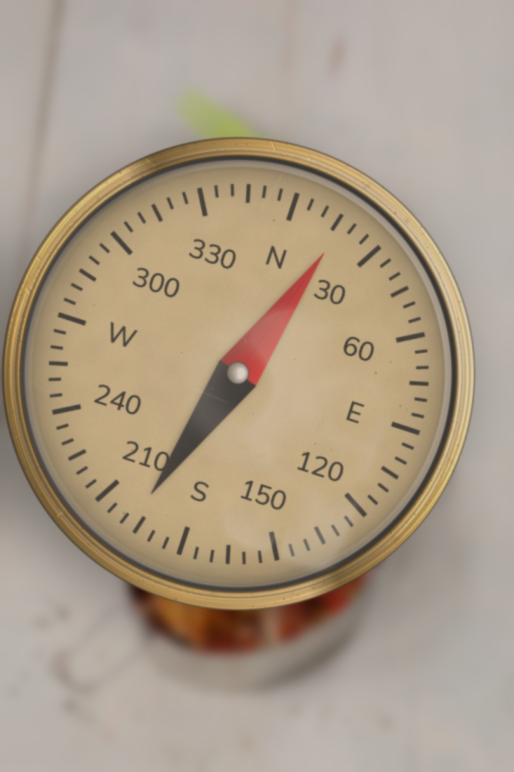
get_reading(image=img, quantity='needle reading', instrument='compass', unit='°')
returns 17.5 °
